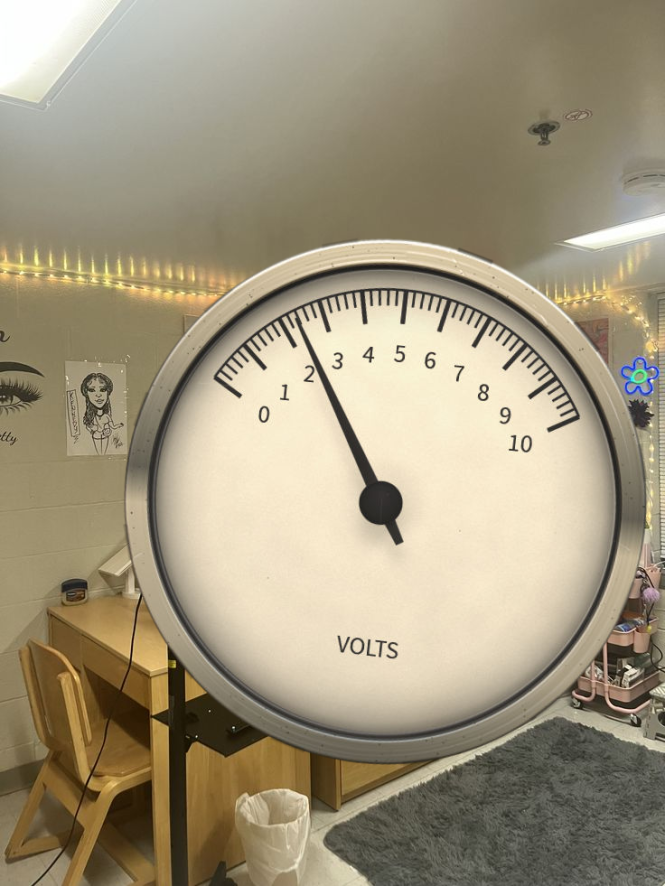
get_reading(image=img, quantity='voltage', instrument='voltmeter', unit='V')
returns 2.4 V
